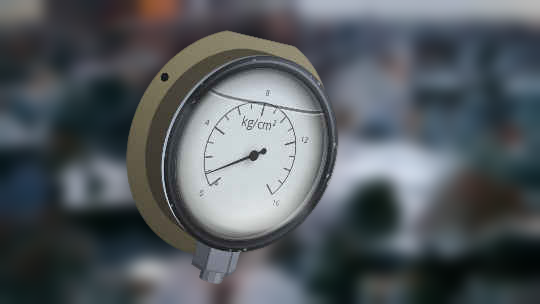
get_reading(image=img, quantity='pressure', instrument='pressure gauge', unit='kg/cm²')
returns 1 kg/cm²
